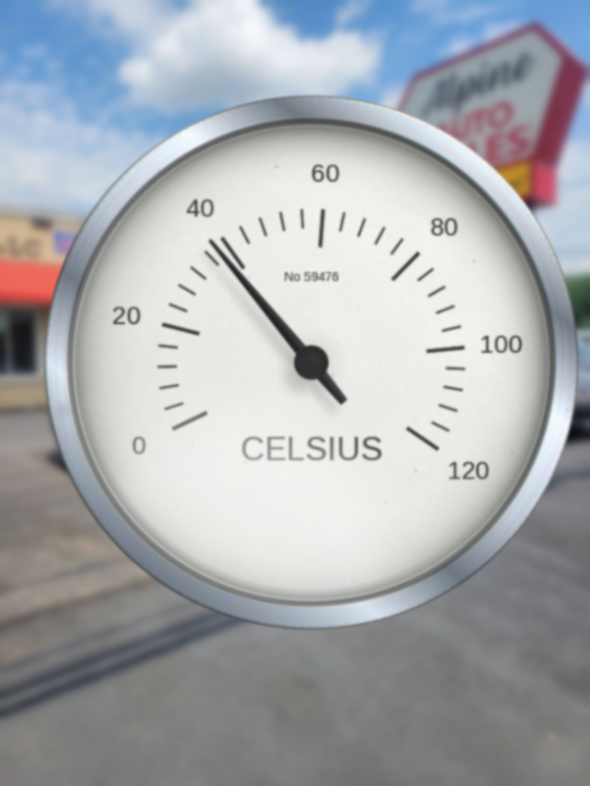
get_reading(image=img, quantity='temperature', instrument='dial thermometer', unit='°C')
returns 38 °C
